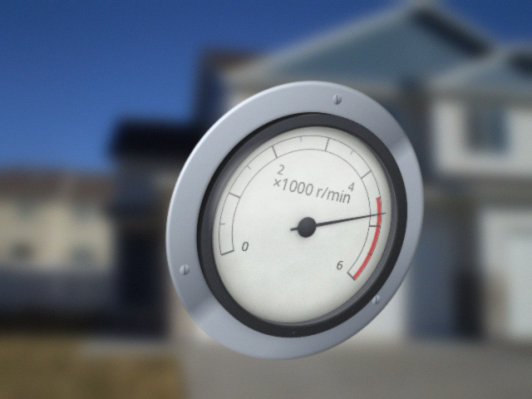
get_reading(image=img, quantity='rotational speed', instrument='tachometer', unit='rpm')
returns 4750 rpm
